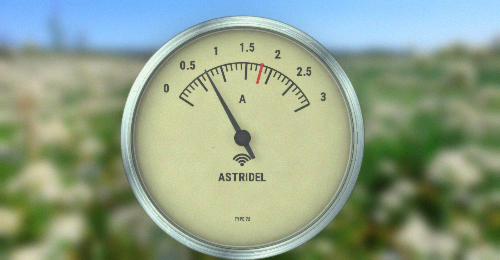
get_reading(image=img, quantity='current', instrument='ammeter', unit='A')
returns 0.7 A
